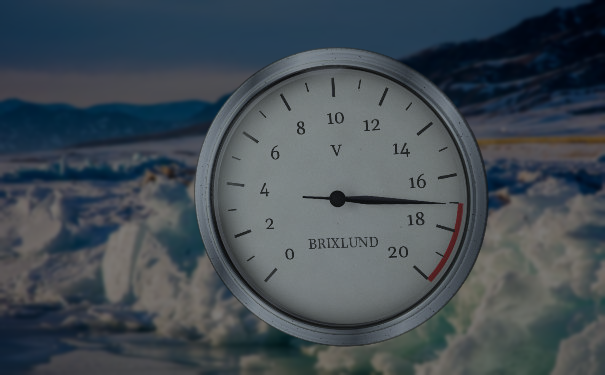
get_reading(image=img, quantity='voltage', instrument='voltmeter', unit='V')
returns 17 V
